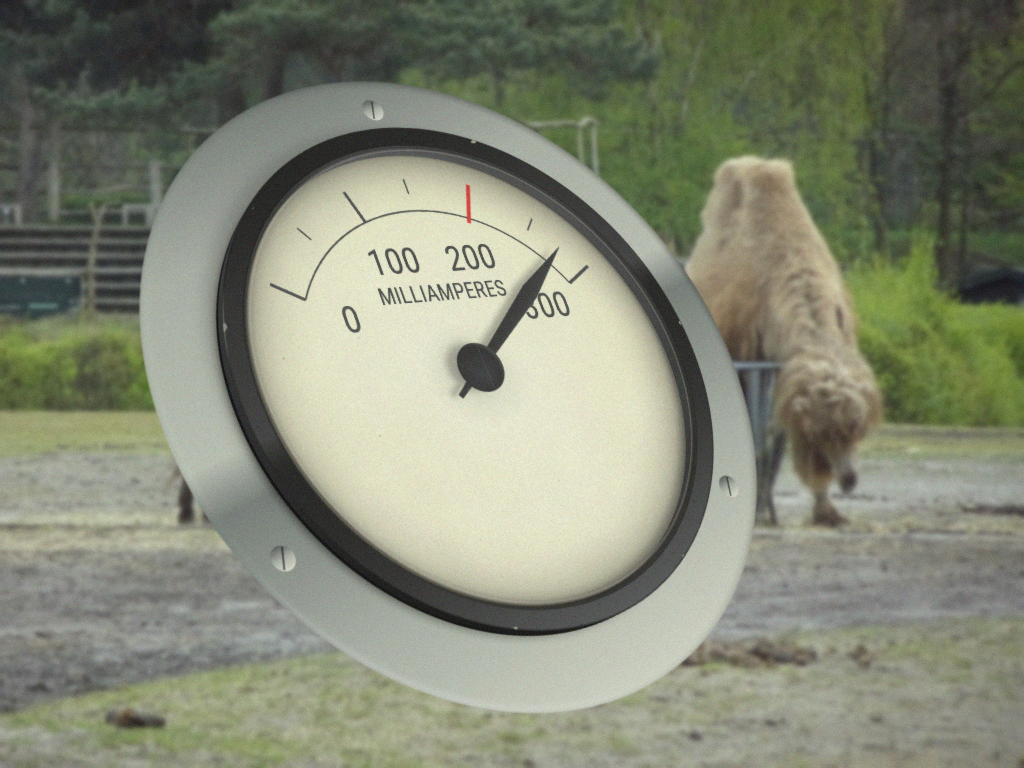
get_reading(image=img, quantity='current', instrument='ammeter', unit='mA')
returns 275 mA
